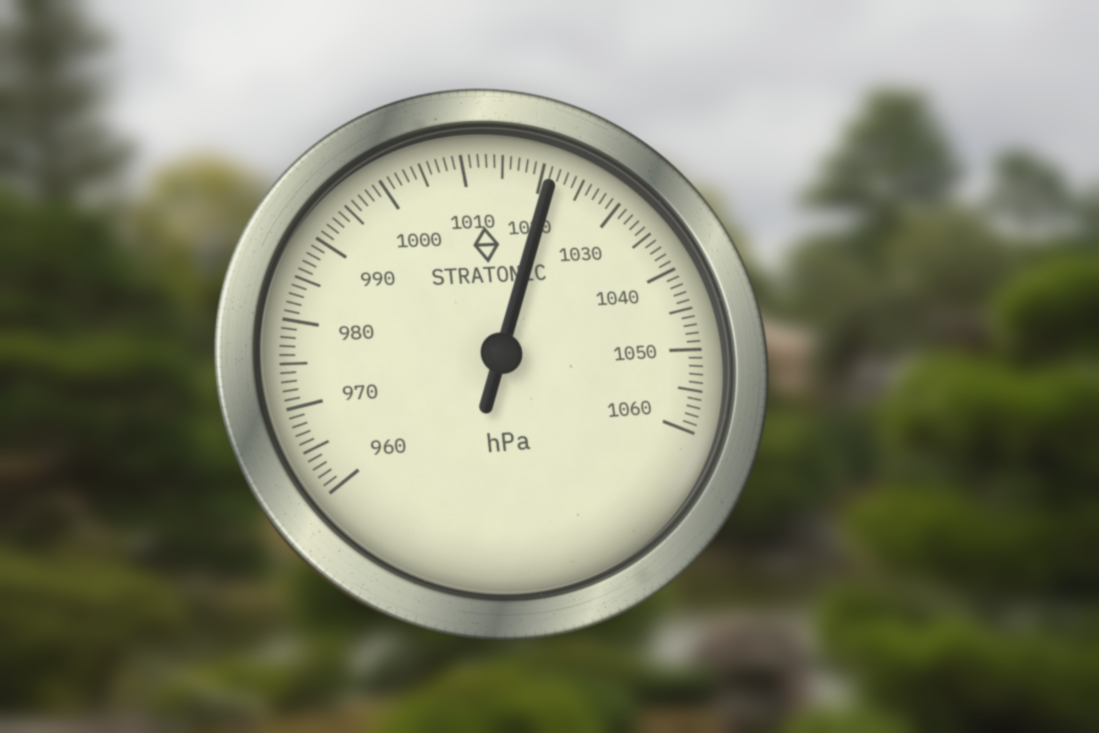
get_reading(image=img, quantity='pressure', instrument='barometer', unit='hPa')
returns 1021 hPa
